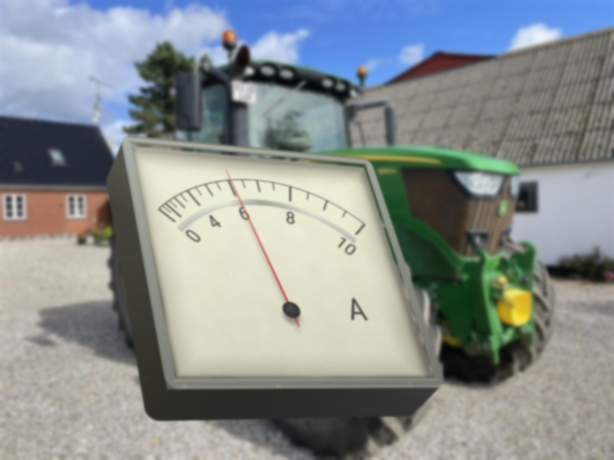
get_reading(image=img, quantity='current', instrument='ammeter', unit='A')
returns 6 A
